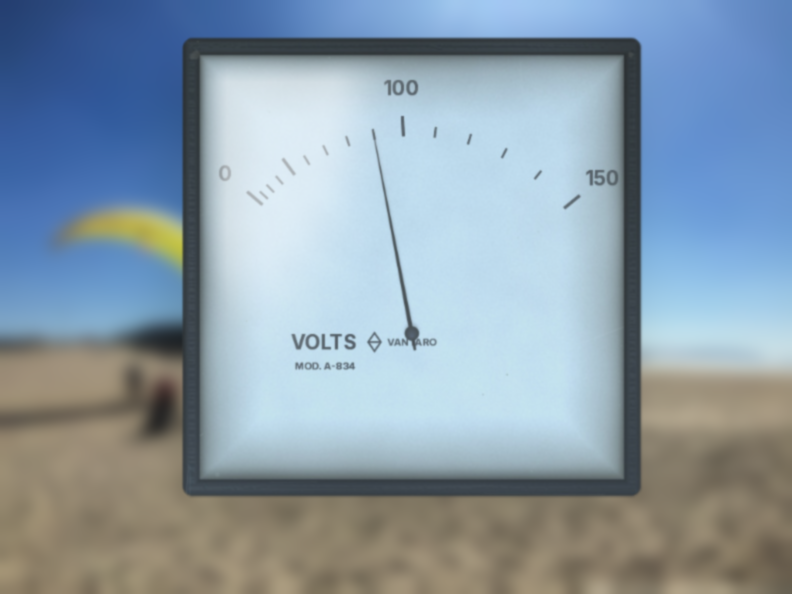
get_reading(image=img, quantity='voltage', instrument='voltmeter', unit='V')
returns 90 V
